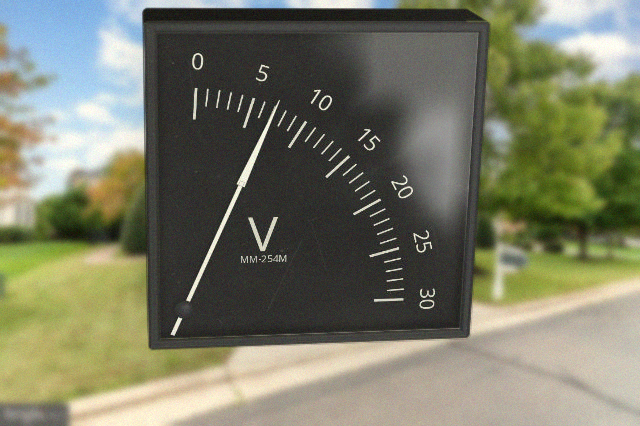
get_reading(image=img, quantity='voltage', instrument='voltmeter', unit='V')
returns 7 V
